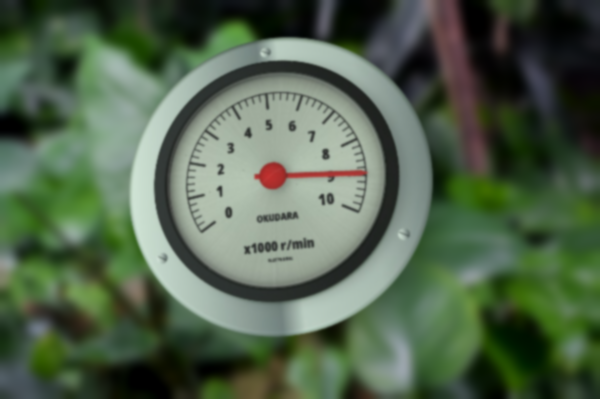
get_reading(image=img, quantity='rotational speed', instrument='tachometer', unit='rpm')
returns 9000 rpm
